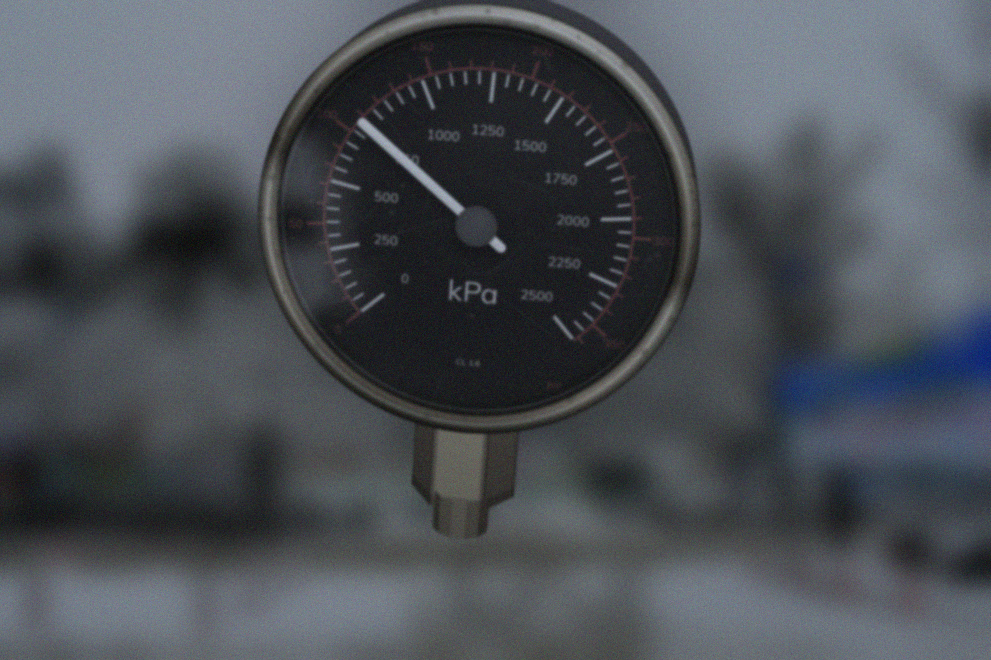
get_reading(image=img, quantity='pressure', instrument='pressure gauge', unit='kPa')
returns 750 kPa
